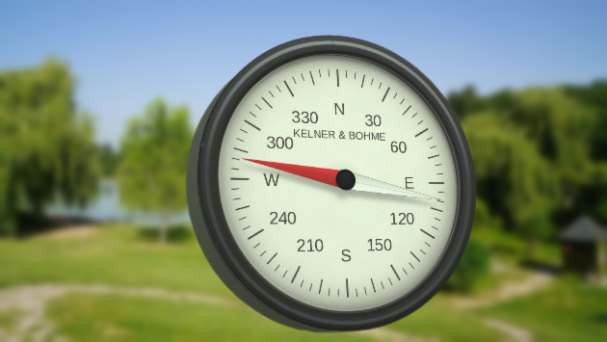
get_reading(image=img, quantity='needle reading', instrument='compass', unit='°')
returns 280 °
